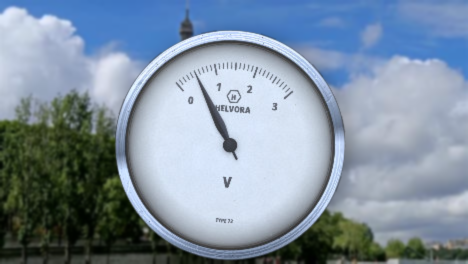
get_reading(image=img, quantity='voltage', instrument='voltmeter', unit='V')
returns 0.5 V
